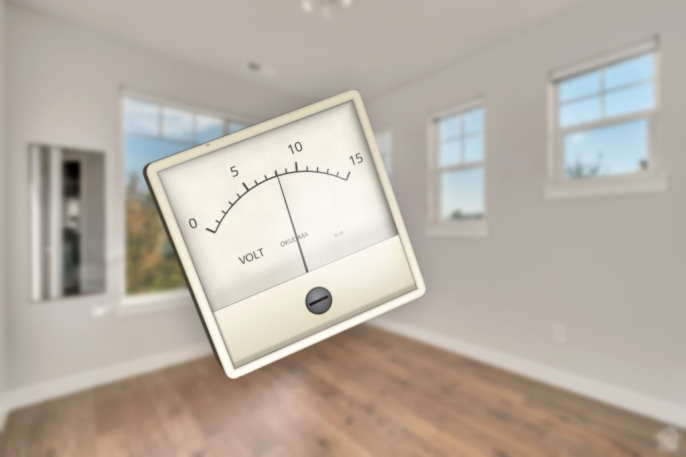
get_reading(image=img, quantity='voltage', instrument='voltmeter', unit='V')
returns 8 V
